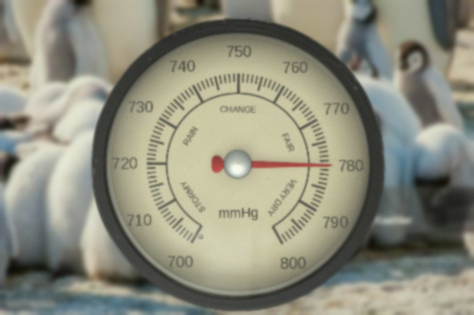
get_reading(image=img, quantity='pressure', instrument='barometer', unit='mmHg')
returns 780 mmHg
